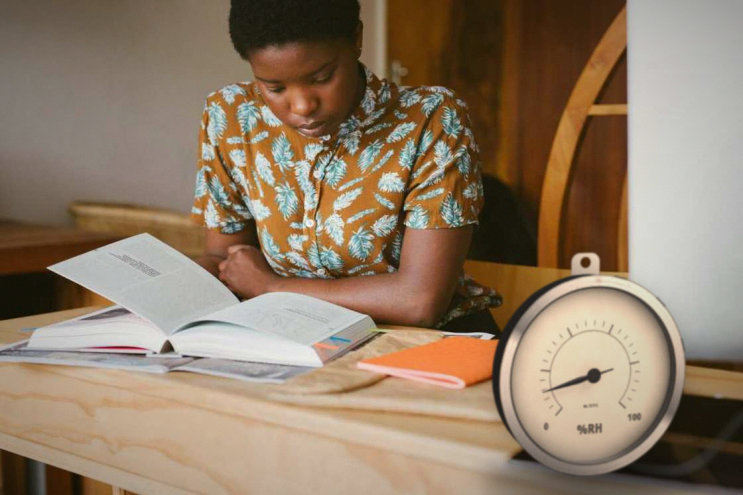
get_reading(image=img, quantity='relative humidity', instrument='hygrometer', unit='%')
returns 12 %
